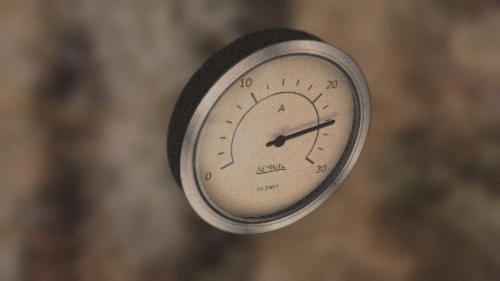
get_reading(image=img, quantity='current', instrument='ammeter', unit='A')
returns 24 A
